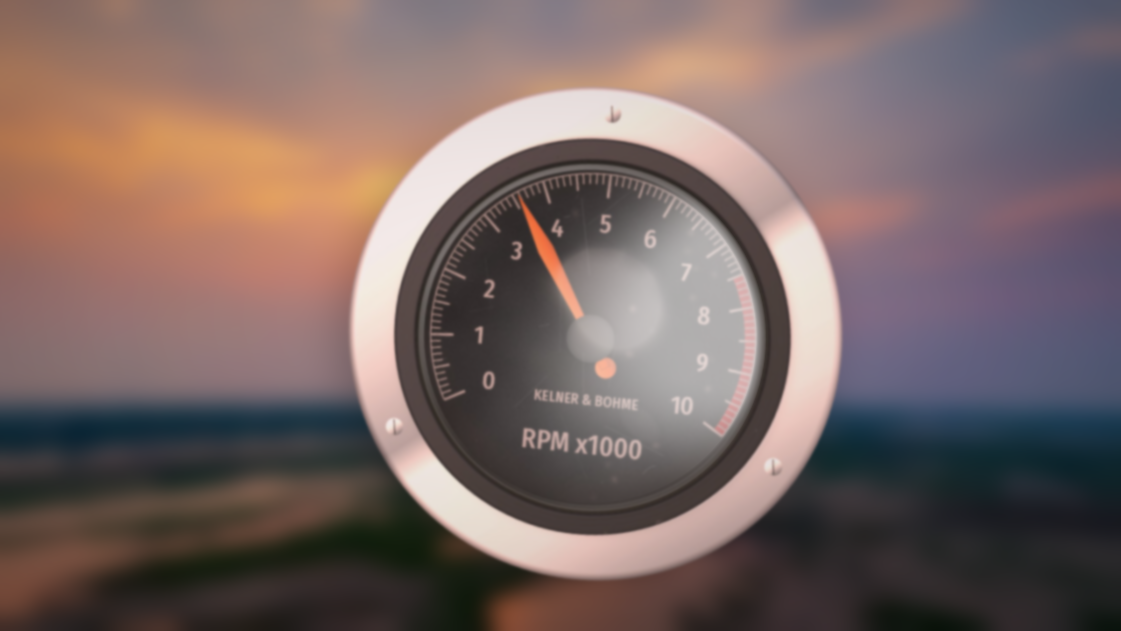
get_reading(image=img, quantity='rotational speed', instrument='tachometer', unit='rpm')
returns 3600 rpm
